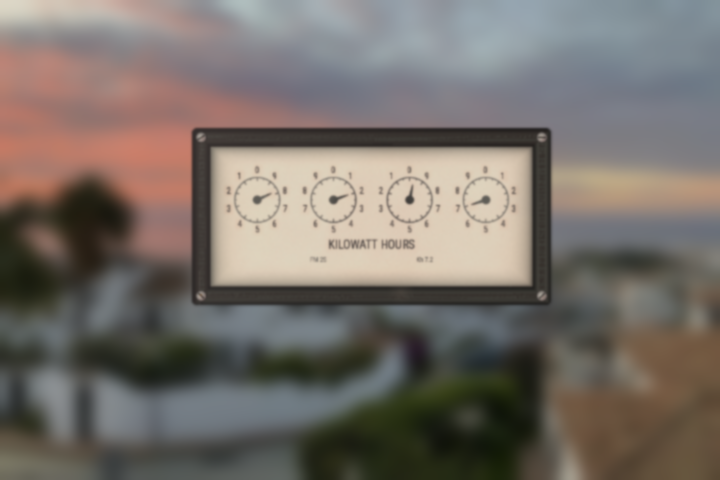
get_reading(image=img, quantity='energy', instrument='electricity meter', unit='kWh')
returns 8197 kWh
